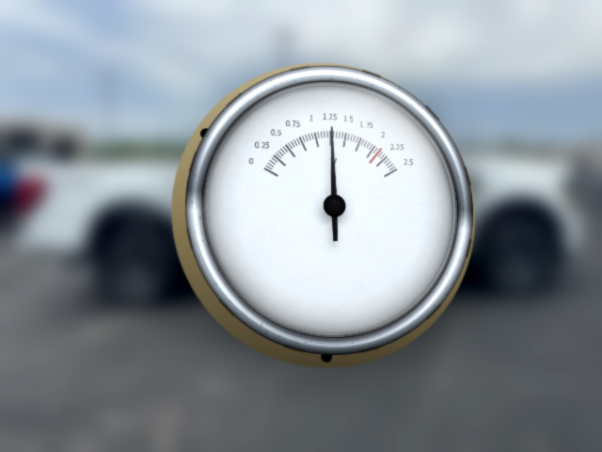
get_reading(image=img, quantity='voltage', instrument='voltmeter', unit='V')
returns 1.25 V
